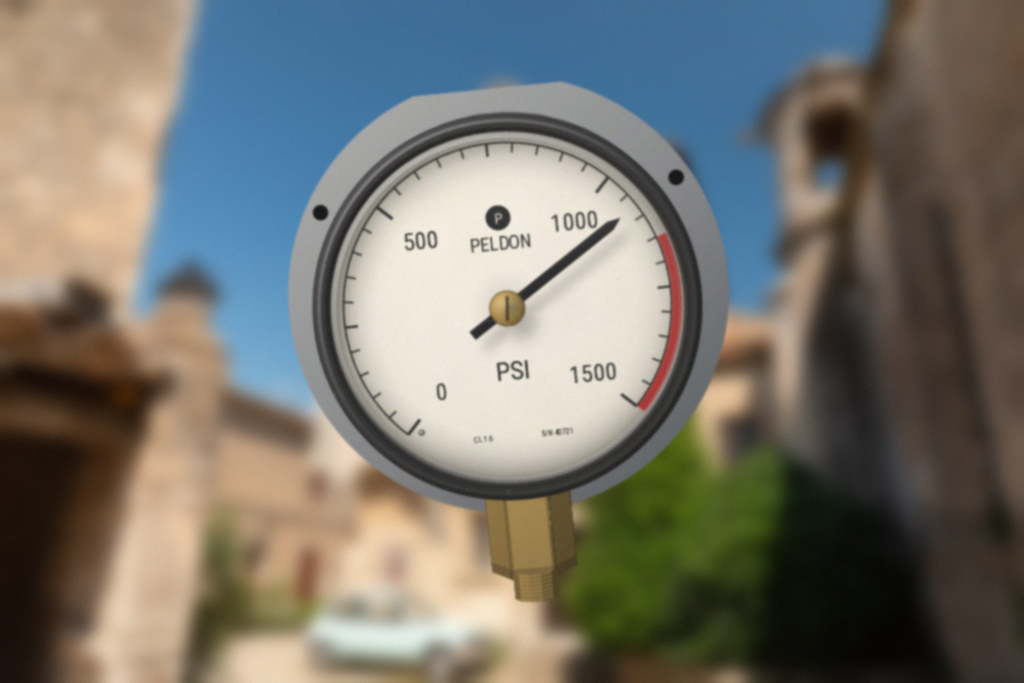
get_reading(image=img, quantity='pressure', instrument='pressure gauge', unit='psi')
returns 1075 psi
